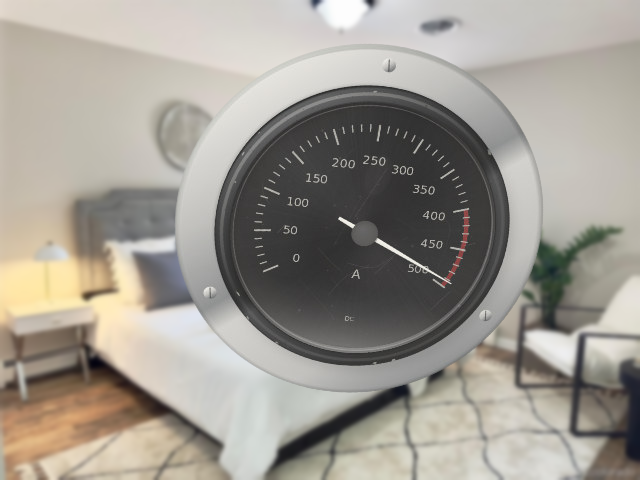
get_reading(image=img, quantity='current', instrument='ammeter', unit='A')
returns 490 A
